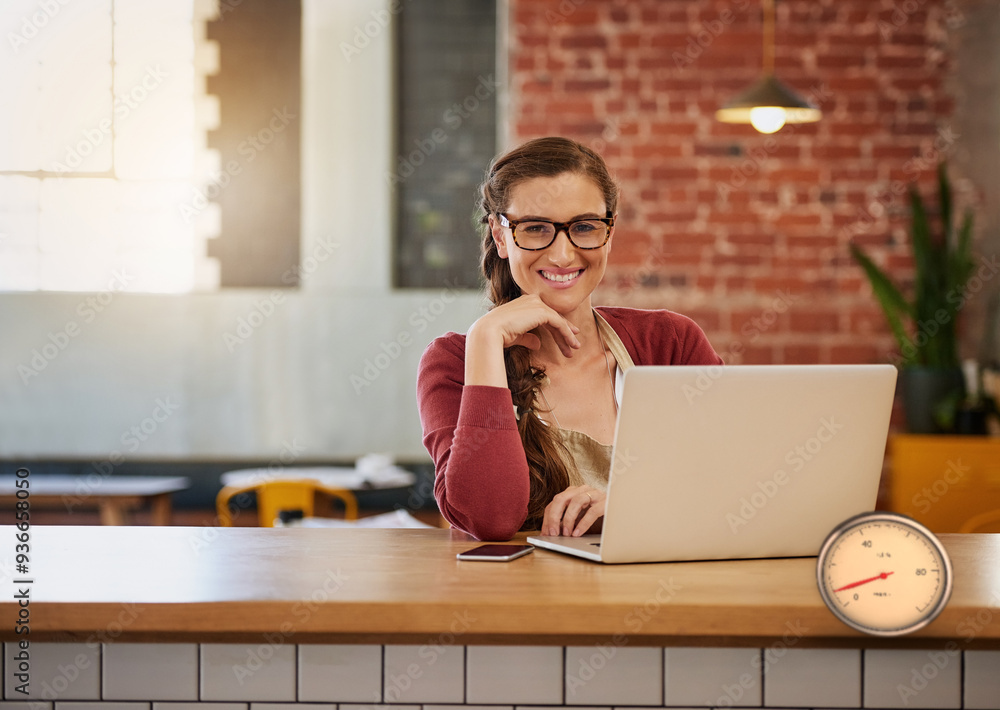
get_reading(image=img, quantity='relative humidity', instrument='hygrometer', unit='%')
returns 8 %
